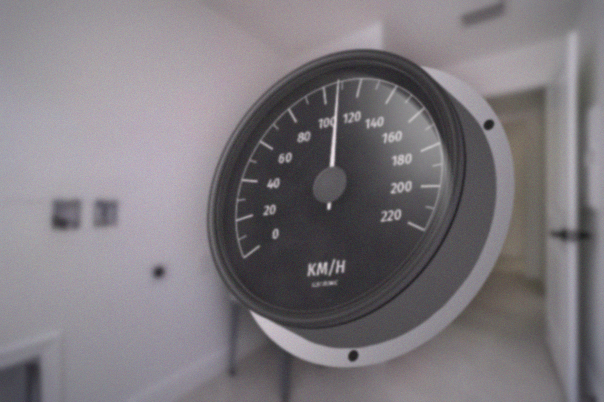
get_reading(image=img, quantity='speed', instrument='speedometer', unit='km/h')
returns 110 km/h
